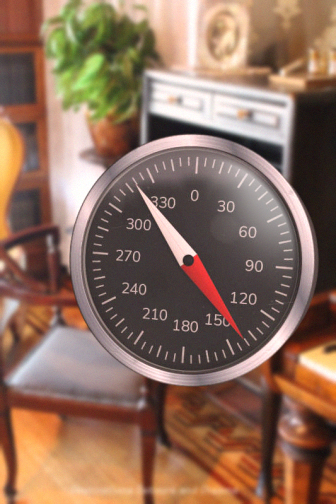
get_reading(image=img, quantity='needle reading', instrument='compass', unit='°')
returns 140 °
